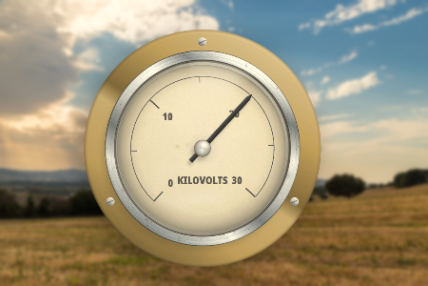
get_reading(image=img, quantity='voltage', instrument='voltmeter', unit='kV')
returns 20 kV
